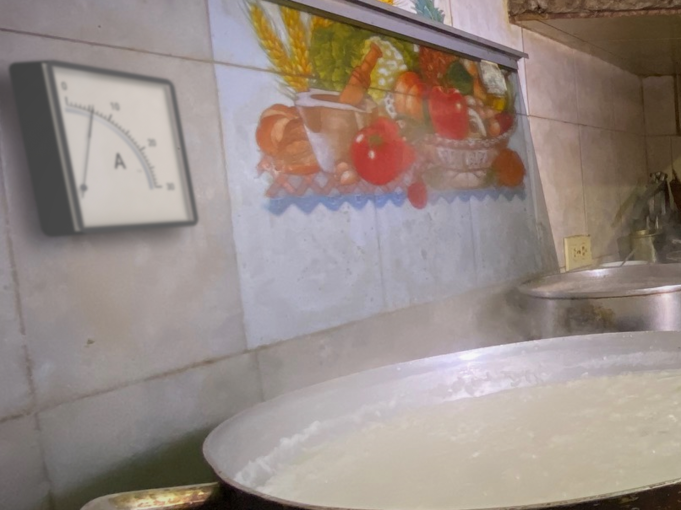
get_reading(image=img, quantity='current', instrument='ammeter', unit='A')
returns 5 A
